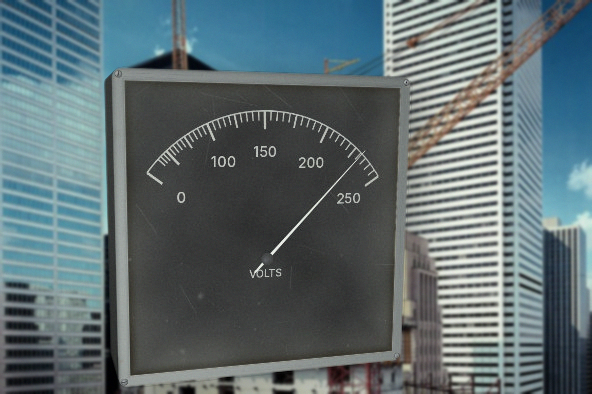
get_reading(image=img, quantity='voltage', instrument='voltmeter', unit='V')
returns 230 V
